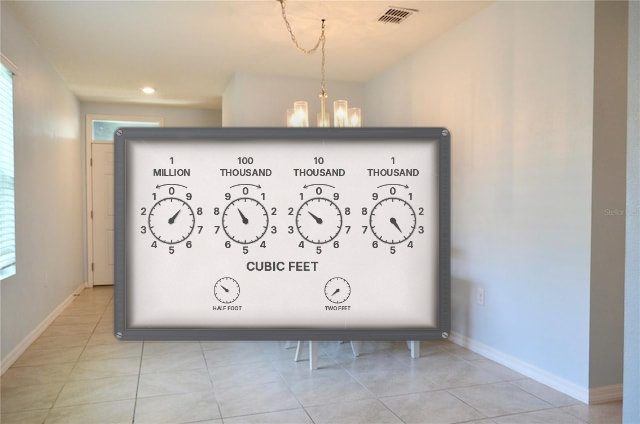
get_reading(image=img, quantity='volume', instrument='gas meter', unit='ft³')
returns 891400 ft³
